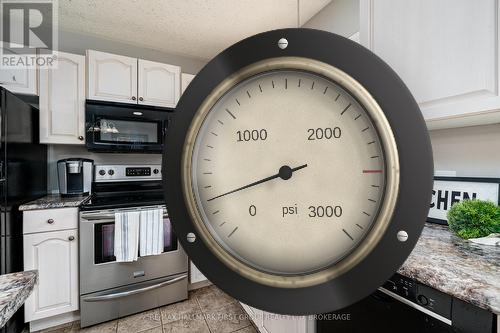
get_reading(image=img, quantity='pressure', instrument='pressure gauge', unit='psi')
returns 300 psi
